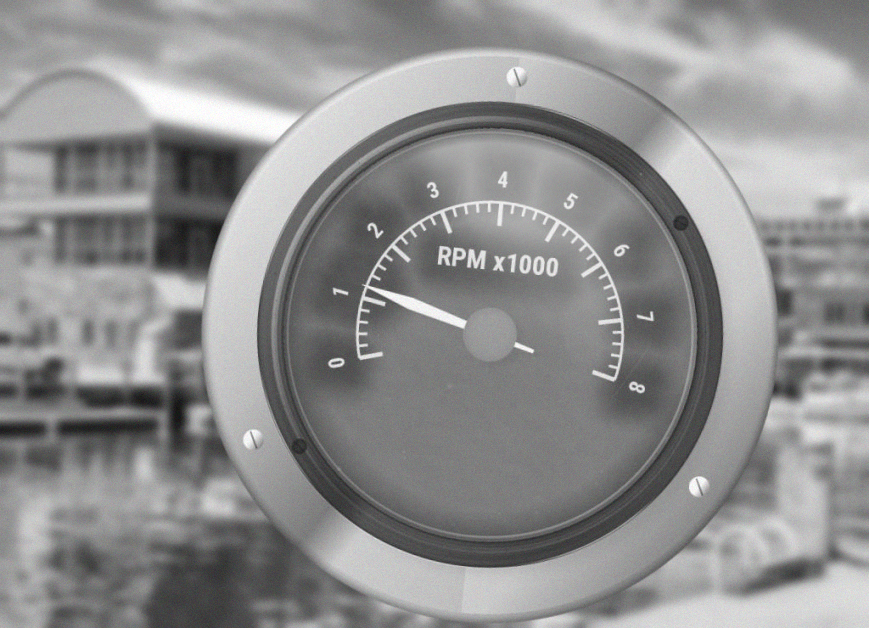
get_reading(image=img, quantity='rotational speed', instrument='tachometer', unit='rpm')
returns 1200 rpm
